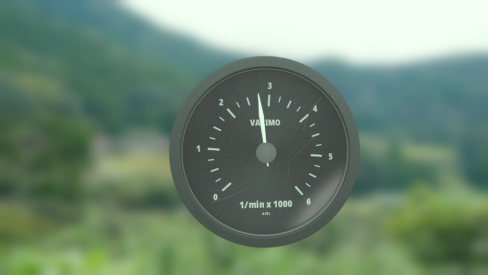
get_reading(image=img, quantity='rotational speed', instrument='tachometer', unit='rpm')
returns 2750 rpm
